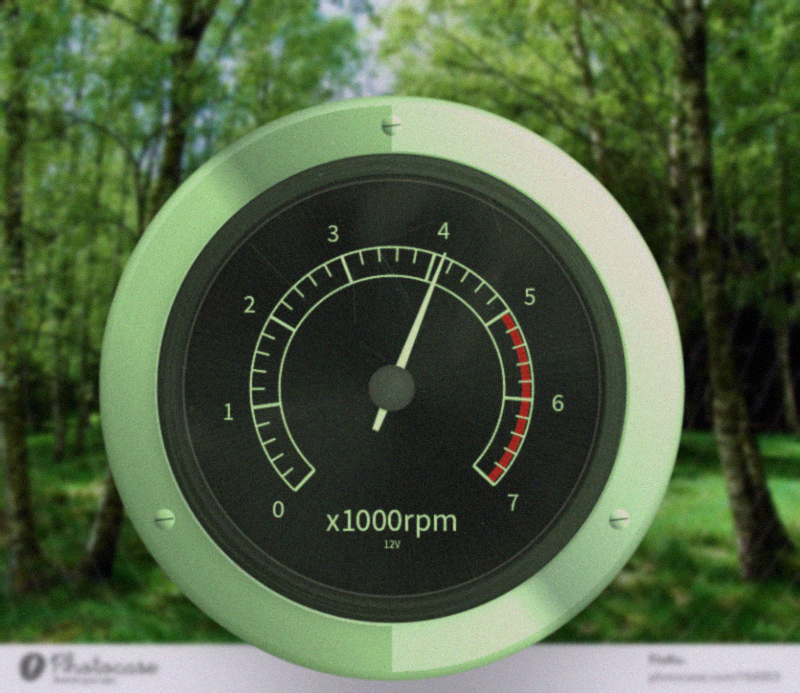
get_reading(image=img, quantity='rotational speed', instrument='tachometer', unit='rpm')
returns 4100 rpm
